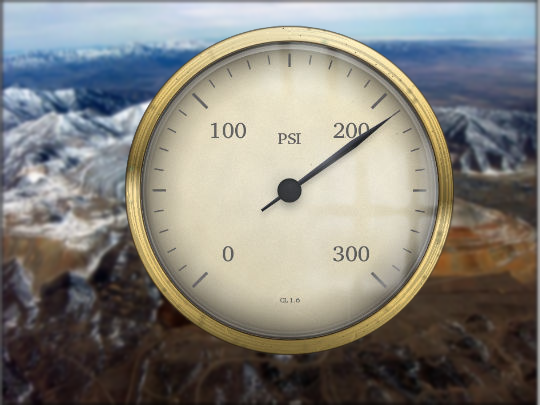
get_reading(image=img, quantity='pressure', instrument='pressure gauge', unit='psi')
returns 210 psi
